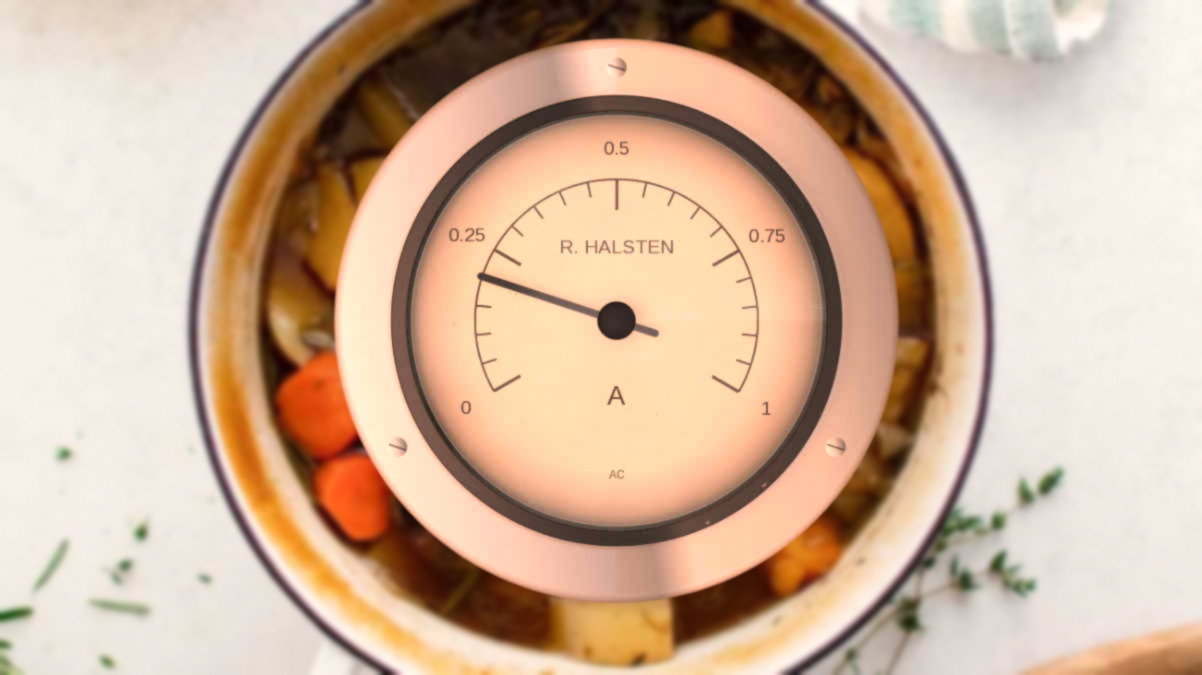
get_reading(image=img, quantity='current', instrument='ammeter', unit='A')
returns 0.2 A
